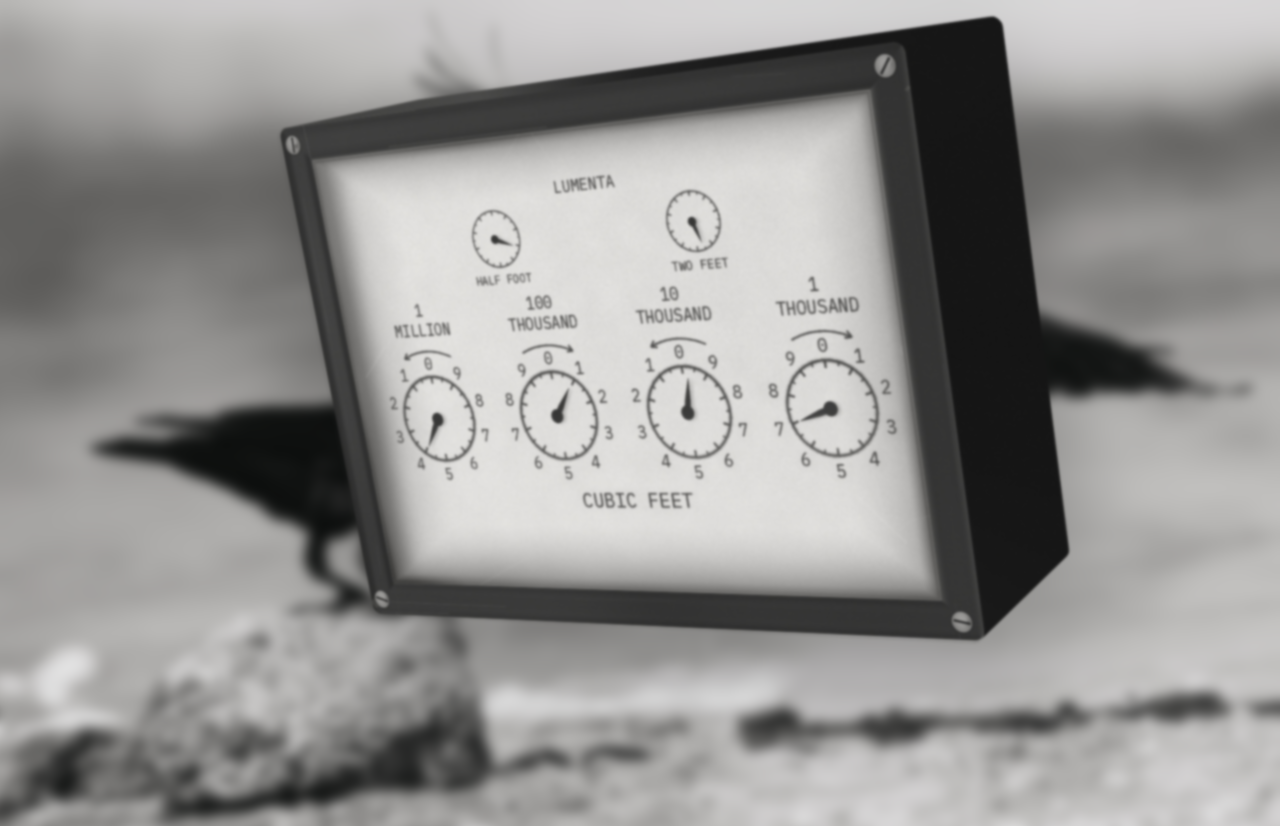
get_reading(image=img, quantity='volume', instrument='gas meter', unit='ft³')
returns 409700 ft³
